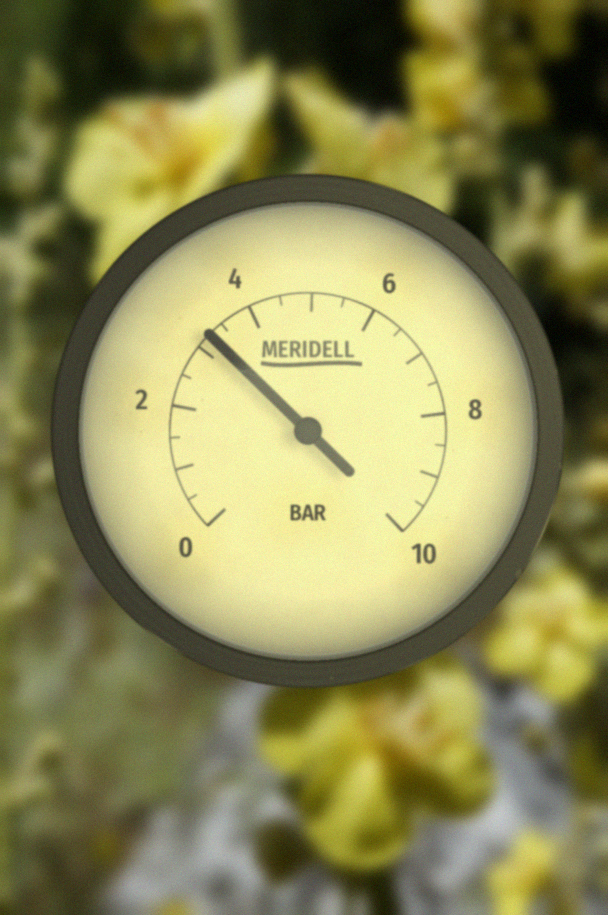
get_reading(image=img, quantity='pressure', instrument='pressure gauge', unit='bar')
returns 3.25 bar
